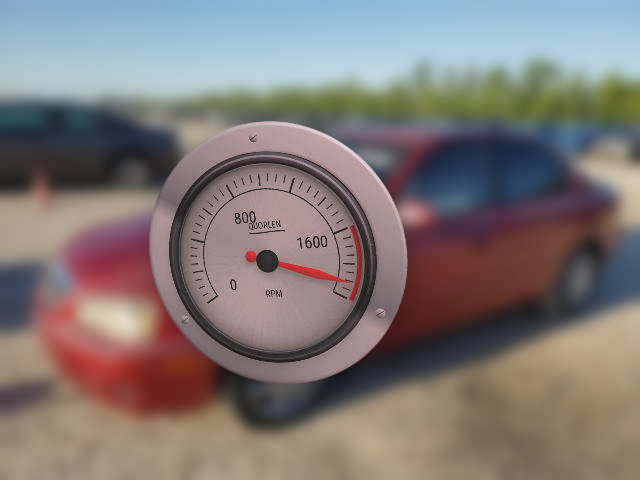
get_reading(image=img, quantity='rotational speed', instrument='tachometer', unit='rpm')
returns 1900 rpm
